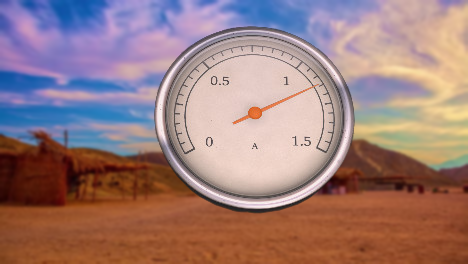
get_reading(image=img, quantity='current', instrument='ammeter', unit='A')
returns 1.15 A
